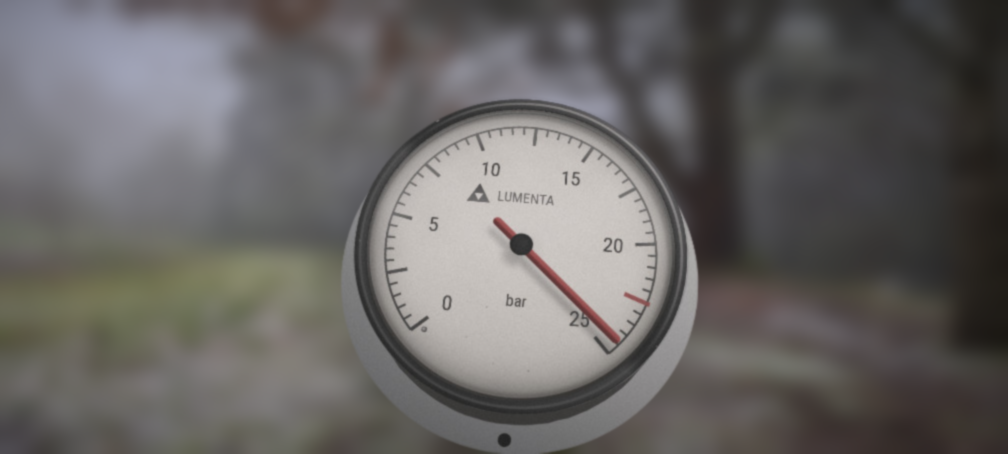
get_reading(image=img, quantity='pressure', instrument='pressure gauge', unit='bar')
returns 24.5 bar
